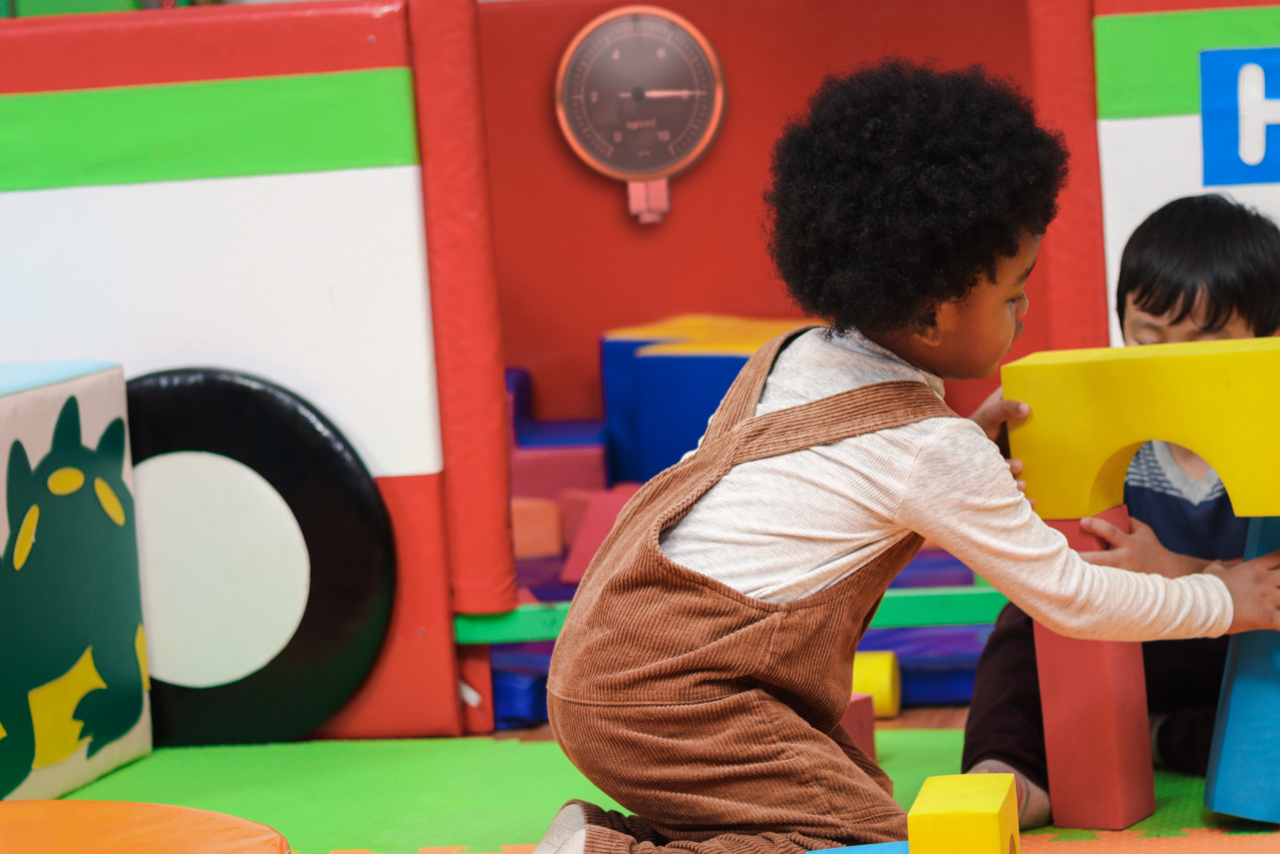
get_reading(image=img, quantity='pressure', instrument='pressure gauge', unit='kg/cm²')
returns 8 kg/cm²
